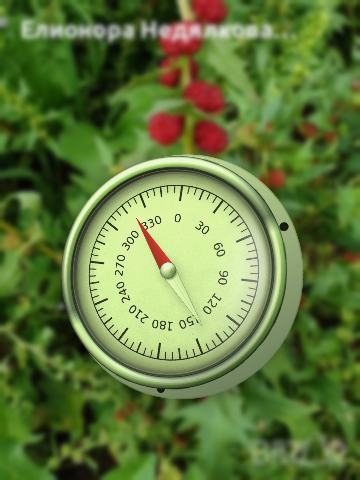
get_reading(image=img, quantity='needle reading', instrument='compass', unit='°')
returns 320 °
